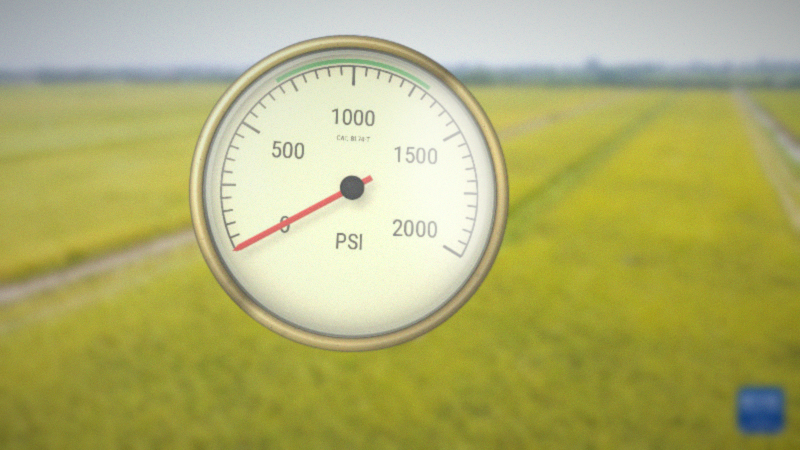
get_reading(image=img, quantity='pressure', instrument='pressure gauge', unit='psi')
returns 0 psi
